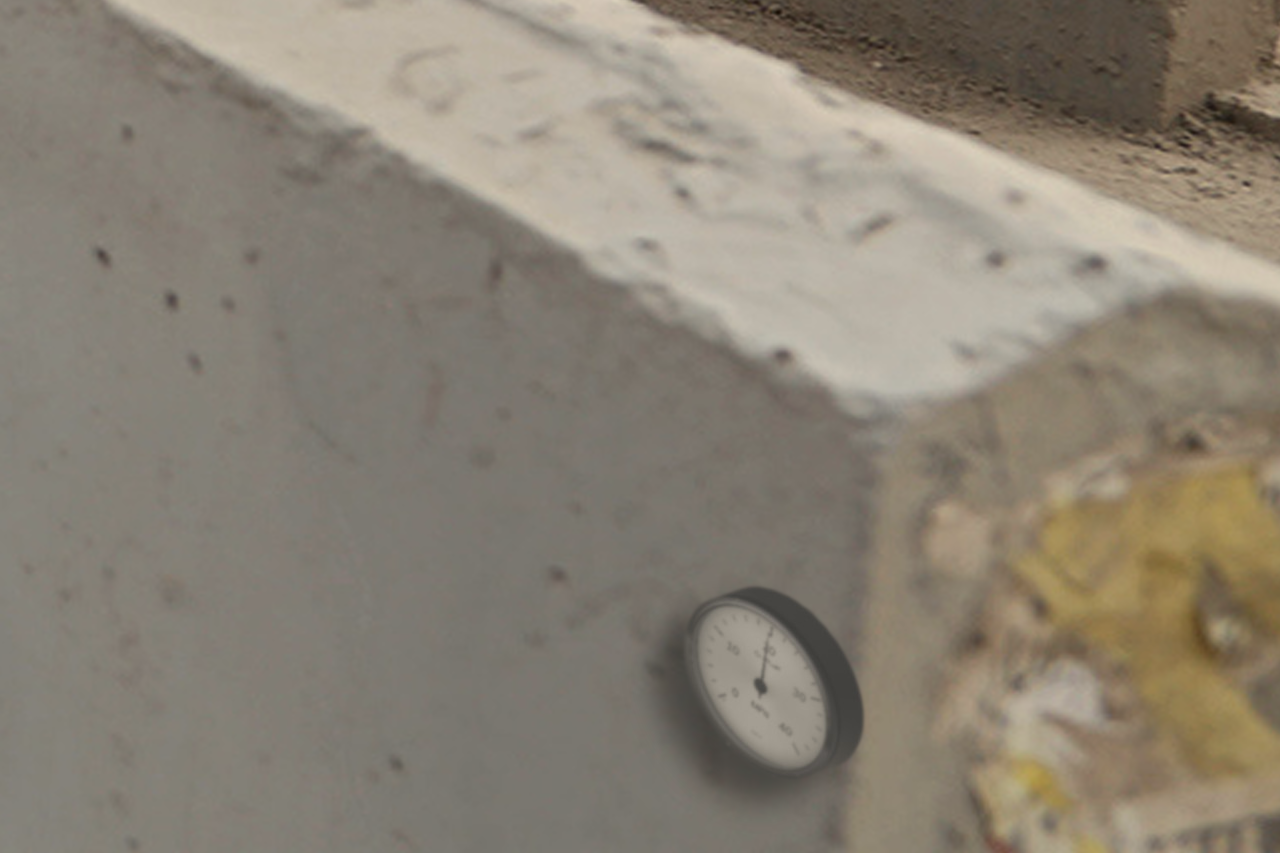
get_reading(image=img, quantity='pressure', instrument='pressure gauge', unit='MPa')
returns 20 MPa
